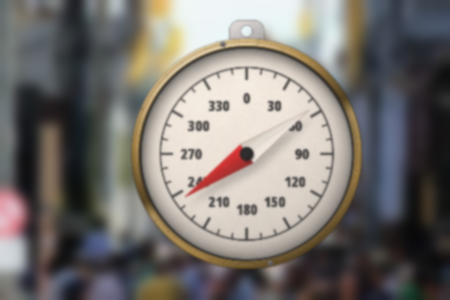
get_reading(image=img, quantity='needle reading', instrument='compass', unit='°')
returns 235 °
